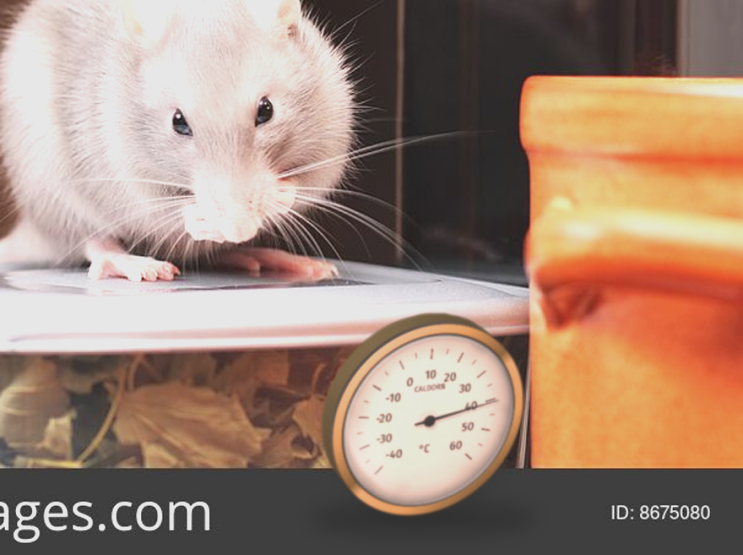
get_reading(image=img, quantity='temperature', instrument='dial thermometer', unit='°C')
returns 40 °C
